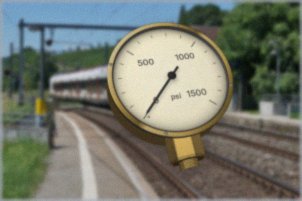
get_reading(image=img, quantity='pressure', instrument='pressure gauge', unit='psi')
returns 0 psi
